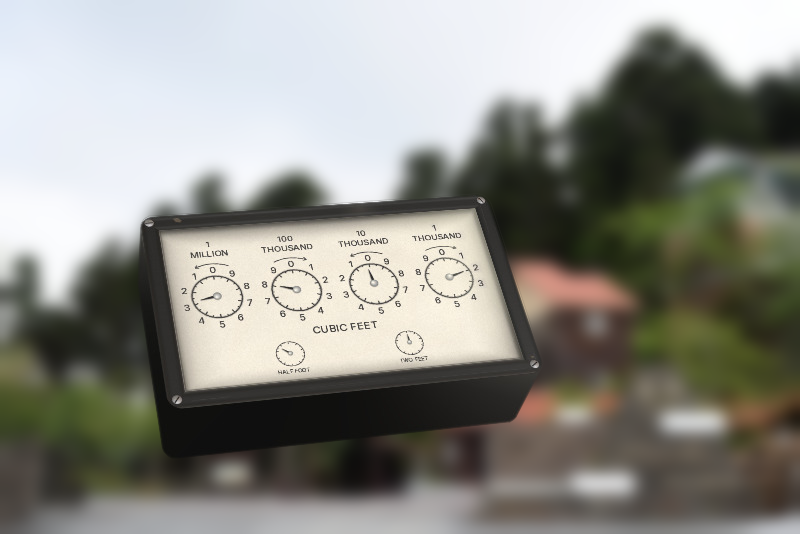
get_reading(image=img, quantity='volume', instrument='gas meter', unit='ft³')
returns 280200 ft³
